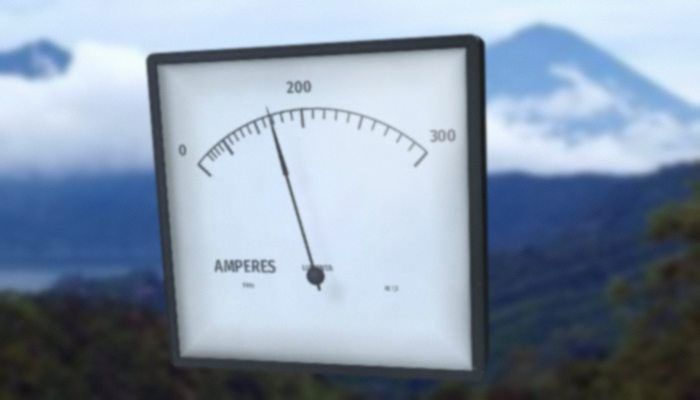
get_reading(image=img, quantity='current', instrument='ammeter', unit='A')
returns 170 A
